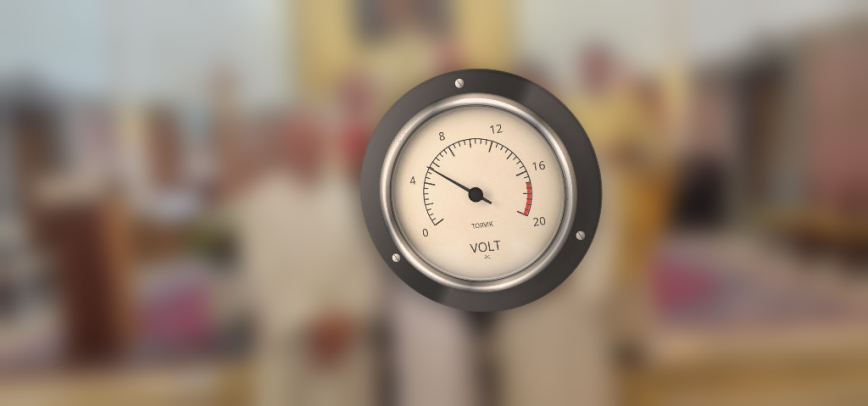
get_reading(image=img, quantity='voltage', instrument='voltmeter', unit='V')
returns 5.5 V
